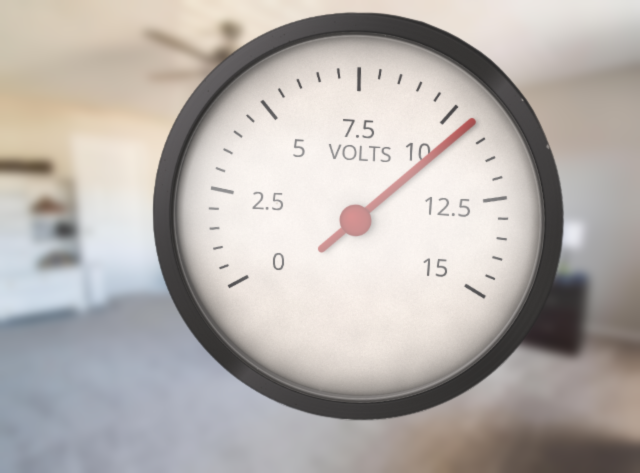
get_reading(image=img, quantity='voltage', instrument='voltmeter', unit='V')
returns 10.5 V
